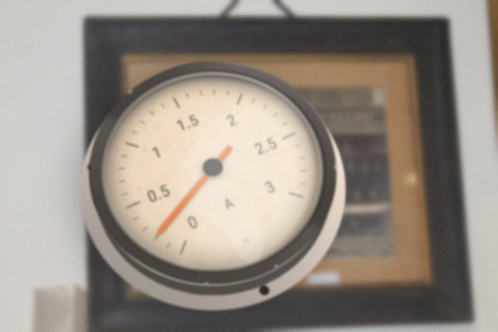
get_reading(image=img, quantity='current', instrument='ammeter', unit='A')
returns 0.2 A
